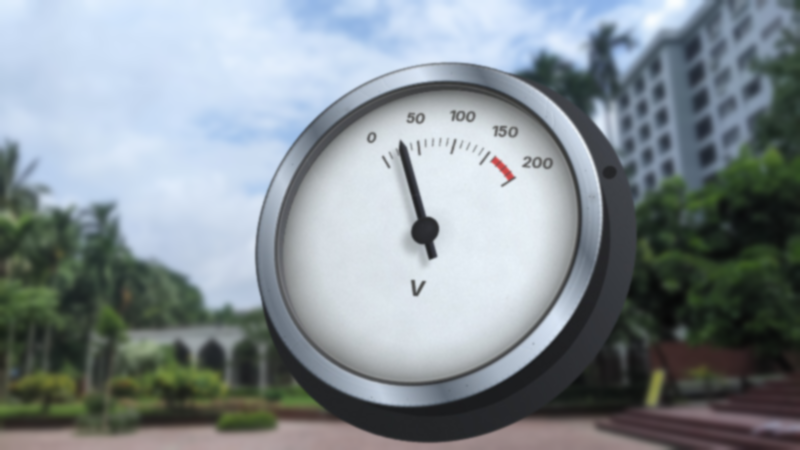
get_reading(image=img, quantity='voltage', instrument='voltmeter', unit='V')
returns 30 V
